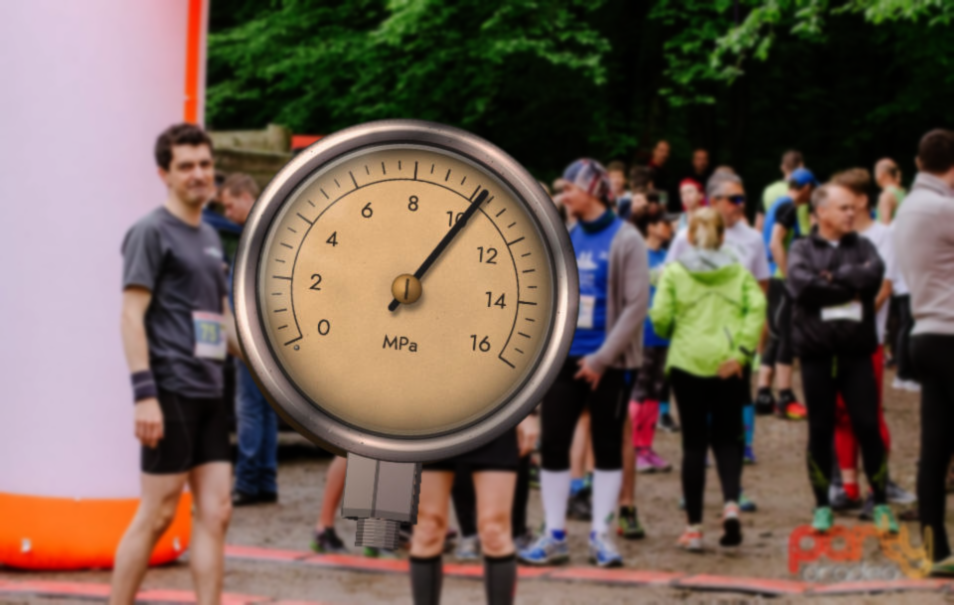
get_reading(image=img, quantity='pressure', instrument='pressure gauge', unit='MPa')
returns 10.25 MPa
